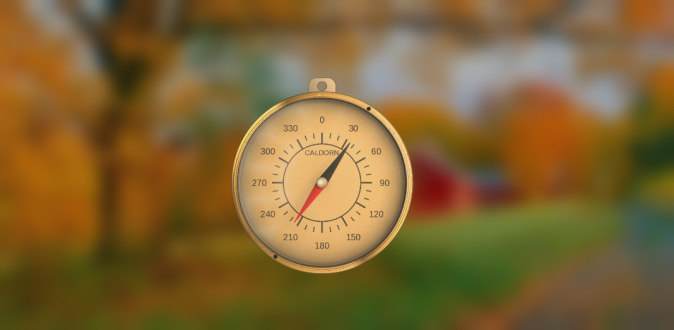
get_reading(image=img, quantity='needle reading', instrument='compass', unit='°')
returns 215 °
